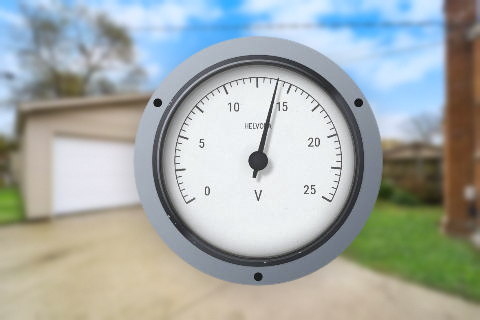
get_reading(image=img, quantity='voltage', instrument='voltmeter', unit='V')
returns 14 V
